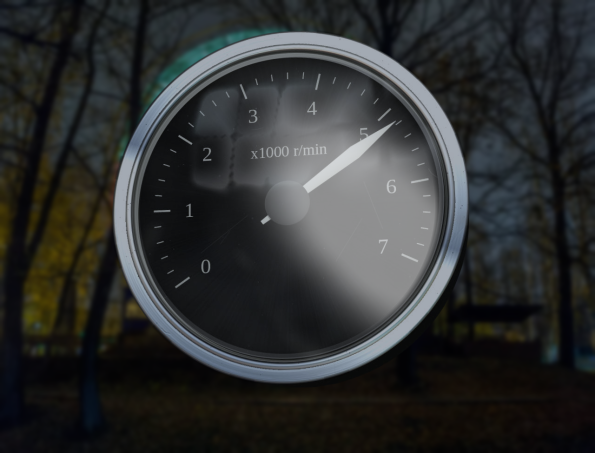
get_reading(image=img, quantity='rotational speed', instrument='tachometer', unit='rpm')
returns 5200 rpm
